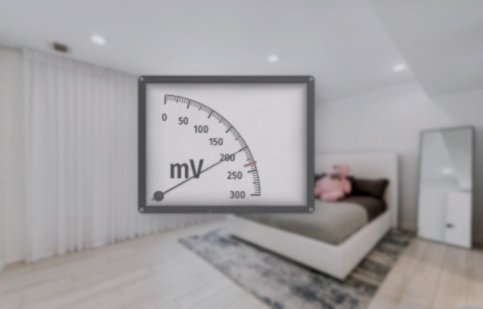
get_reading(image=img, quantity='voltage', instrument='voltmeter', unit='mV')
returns 200 mV
